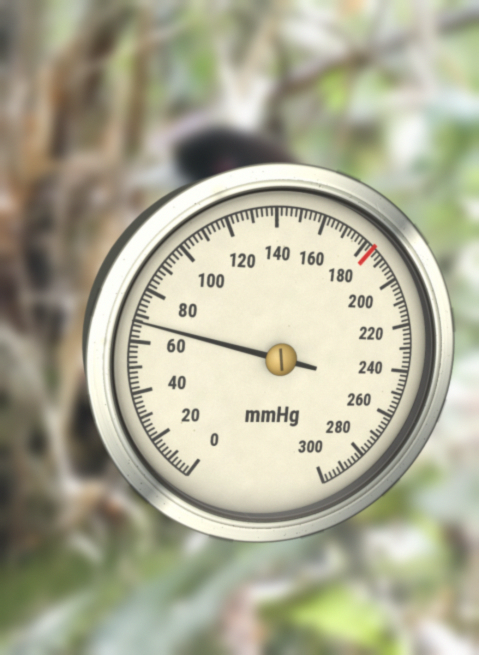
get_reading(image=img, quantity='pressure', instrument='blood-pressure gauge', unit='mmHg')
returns 68 mmHg
